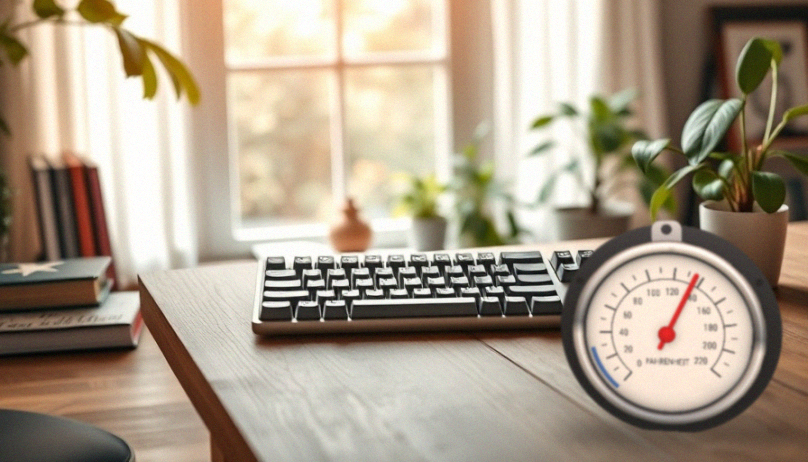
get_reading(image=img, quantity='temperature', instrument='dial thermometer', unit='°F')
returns 135 °F
